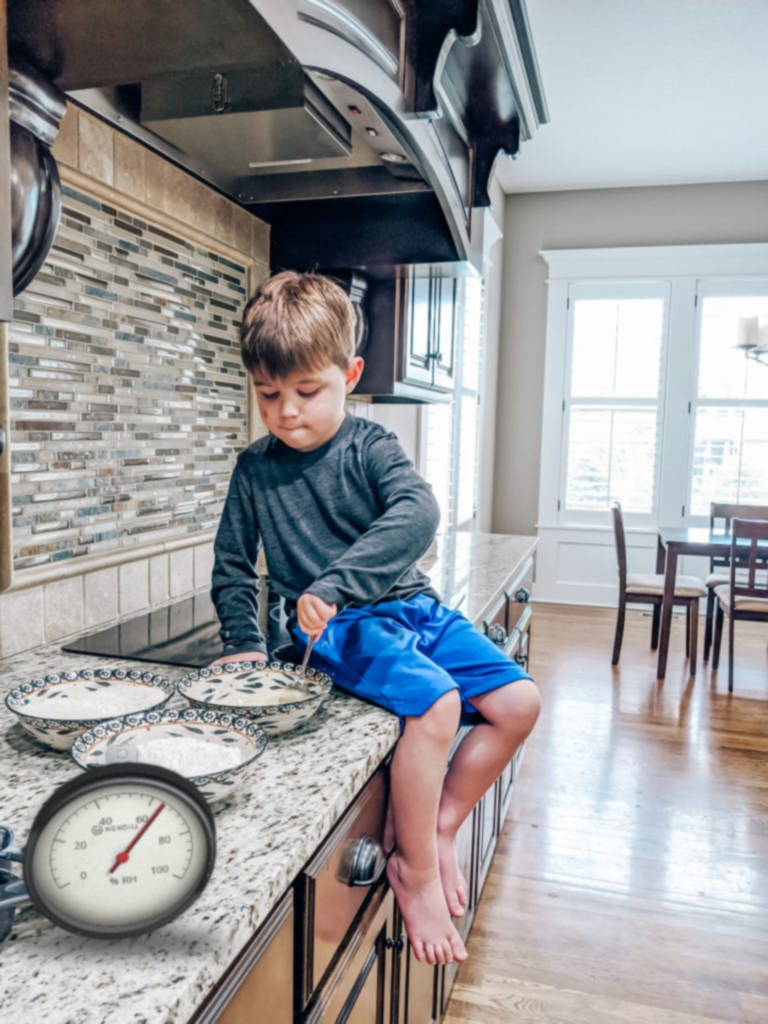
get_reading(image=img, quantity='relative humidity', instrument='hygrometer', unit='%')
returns 64 %
